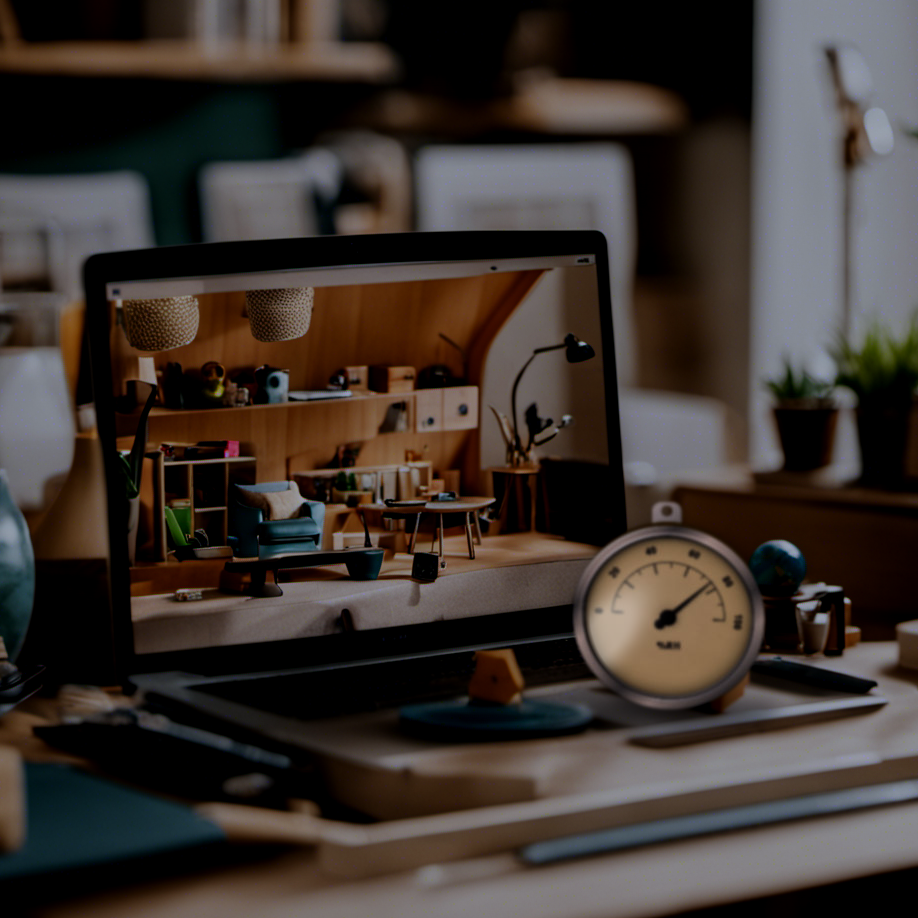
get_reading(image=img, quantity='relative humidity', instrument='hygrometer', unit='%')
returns 75 %
